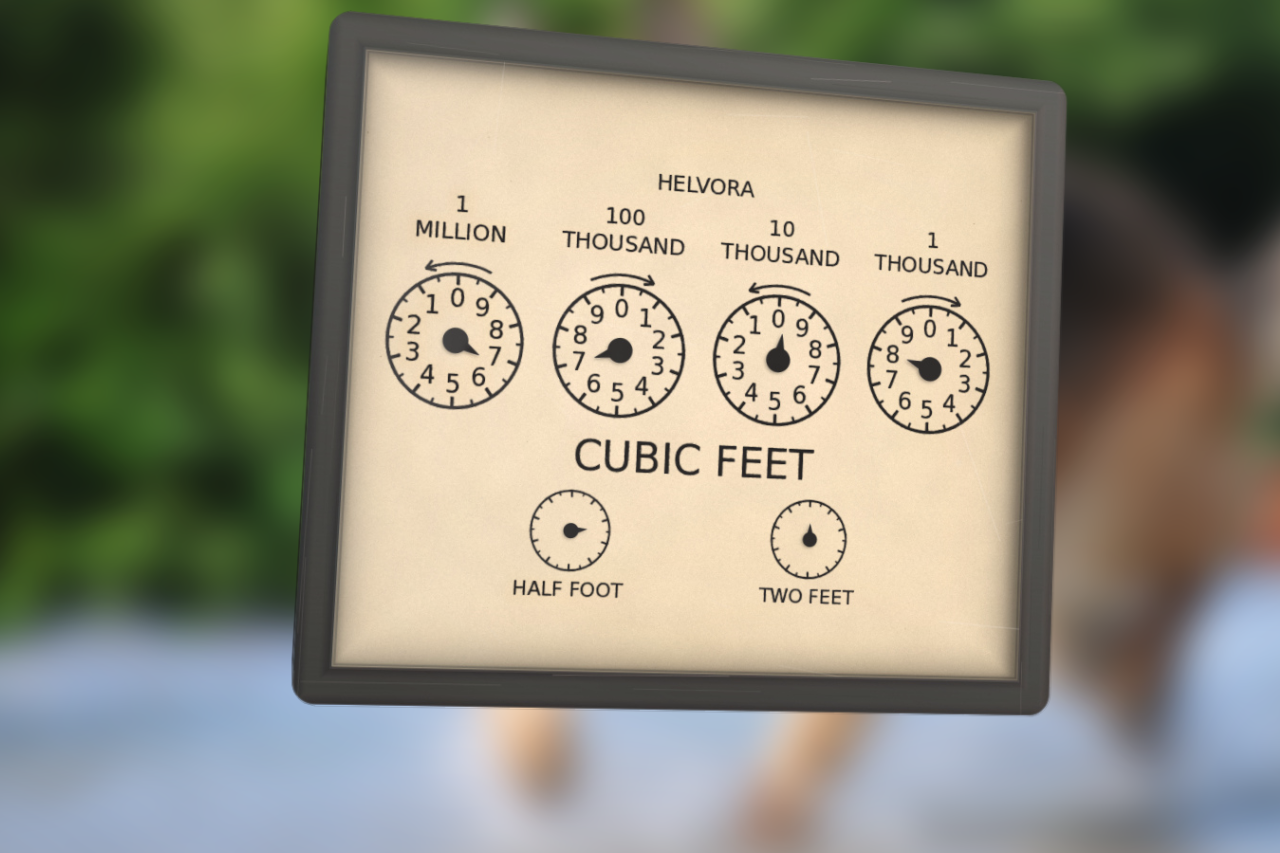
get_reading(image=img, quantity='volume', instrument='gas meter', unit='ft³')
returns 669800 ft³
